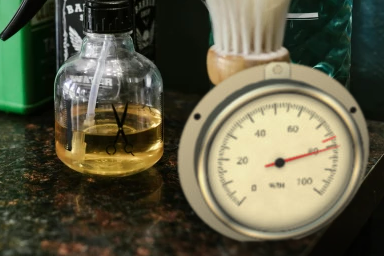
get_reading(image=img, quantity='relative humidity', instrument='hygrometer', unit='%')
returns 80 %
